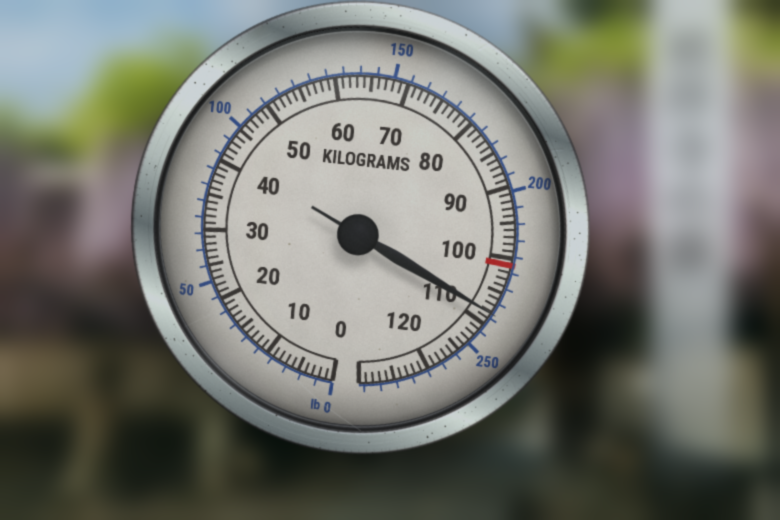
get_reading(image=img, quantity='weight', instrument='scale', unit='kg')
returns 108 kg
